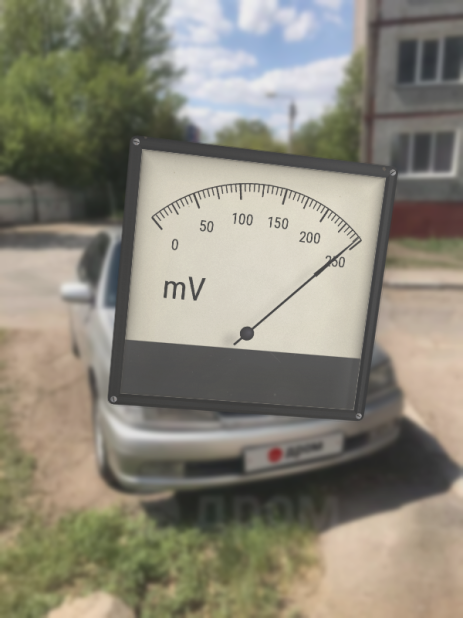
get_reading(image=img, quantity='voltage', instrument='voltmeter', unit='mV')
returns 245 mV
